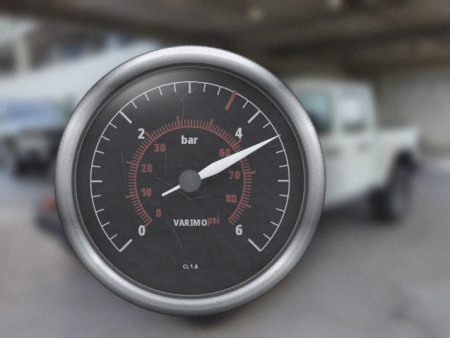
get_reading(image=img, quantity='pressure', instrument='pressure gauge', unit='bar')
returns 4.4 bar
